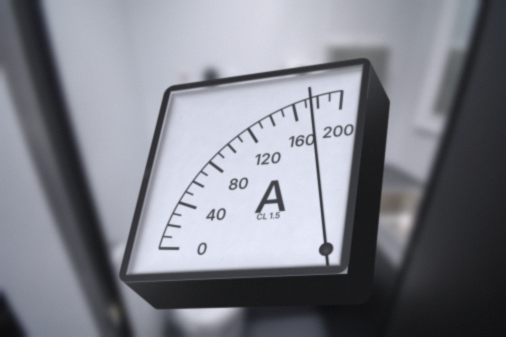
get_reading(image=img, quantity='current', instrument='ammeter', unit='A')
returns 175 A
